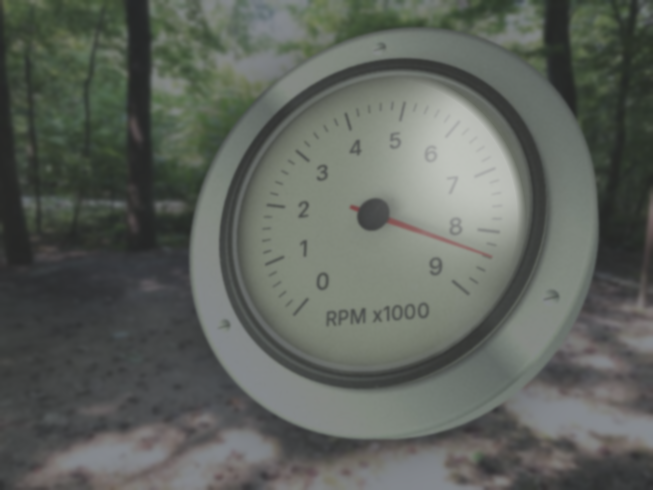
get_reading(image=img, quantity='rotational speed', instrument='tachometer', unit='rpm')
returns 8400 rpm
